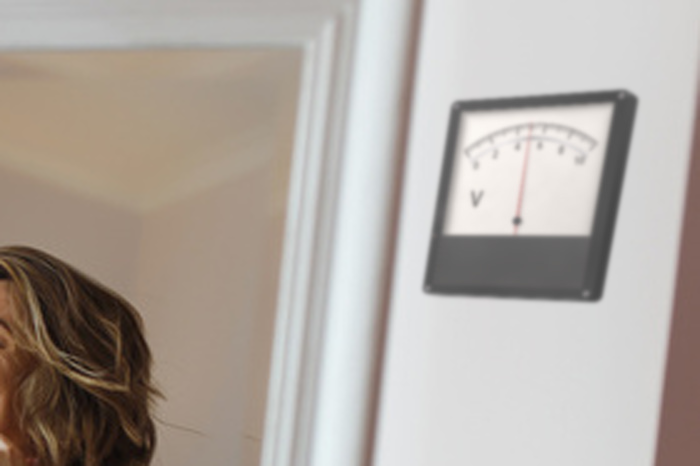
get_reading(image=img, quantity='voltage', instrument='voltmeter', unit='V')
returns 5 V
